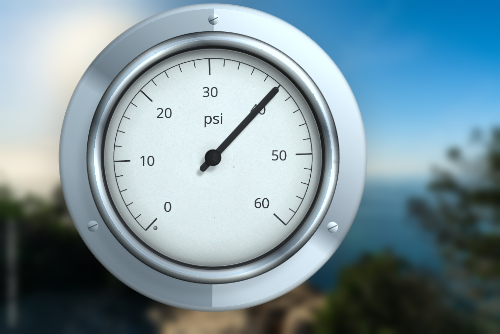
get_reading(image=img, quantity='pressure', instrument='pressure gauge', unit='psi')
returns 40 psi
